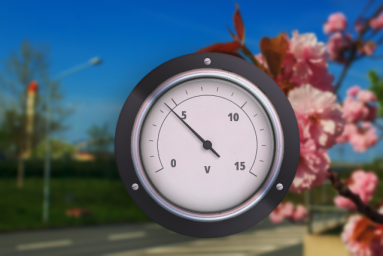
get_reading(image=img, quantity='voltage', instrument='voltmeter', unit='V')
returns 4.5 V
